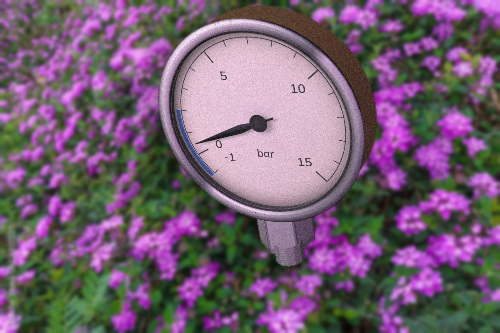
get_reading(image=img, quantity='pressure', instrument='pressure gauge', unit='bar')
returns 0.5 bar
